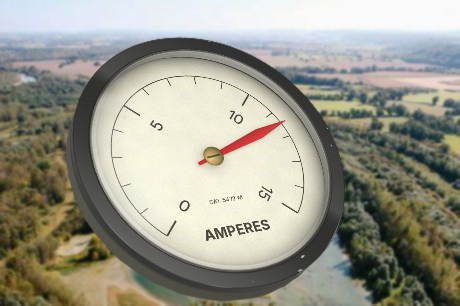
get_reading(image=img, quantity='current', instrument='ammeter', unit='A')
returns 11.5 A
